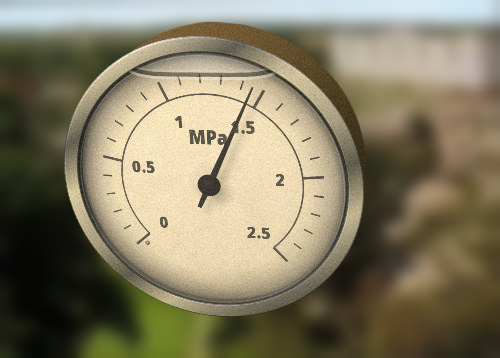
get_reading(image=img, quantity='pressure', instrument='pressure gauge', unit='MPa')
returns 1.45 MPa
